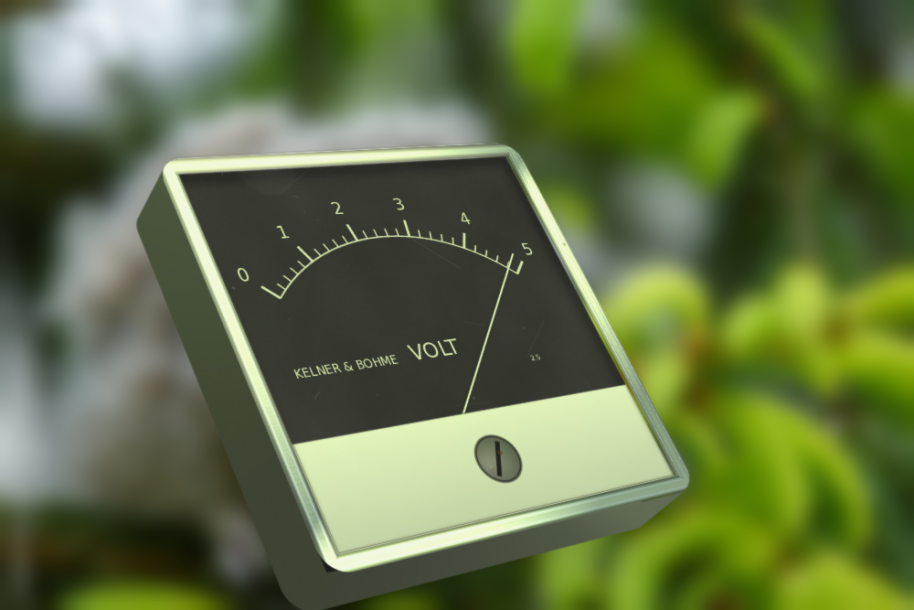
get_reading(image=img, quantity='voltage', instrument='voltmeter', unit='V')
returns 4.8 V
